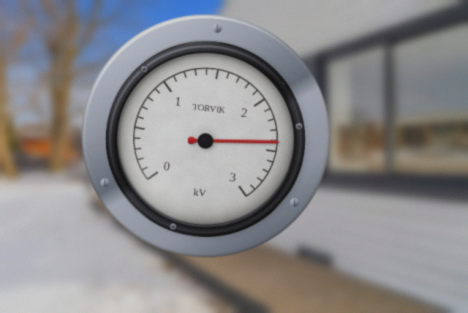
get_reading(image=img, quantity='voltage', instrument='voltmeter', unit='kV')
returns 2.4 kV
